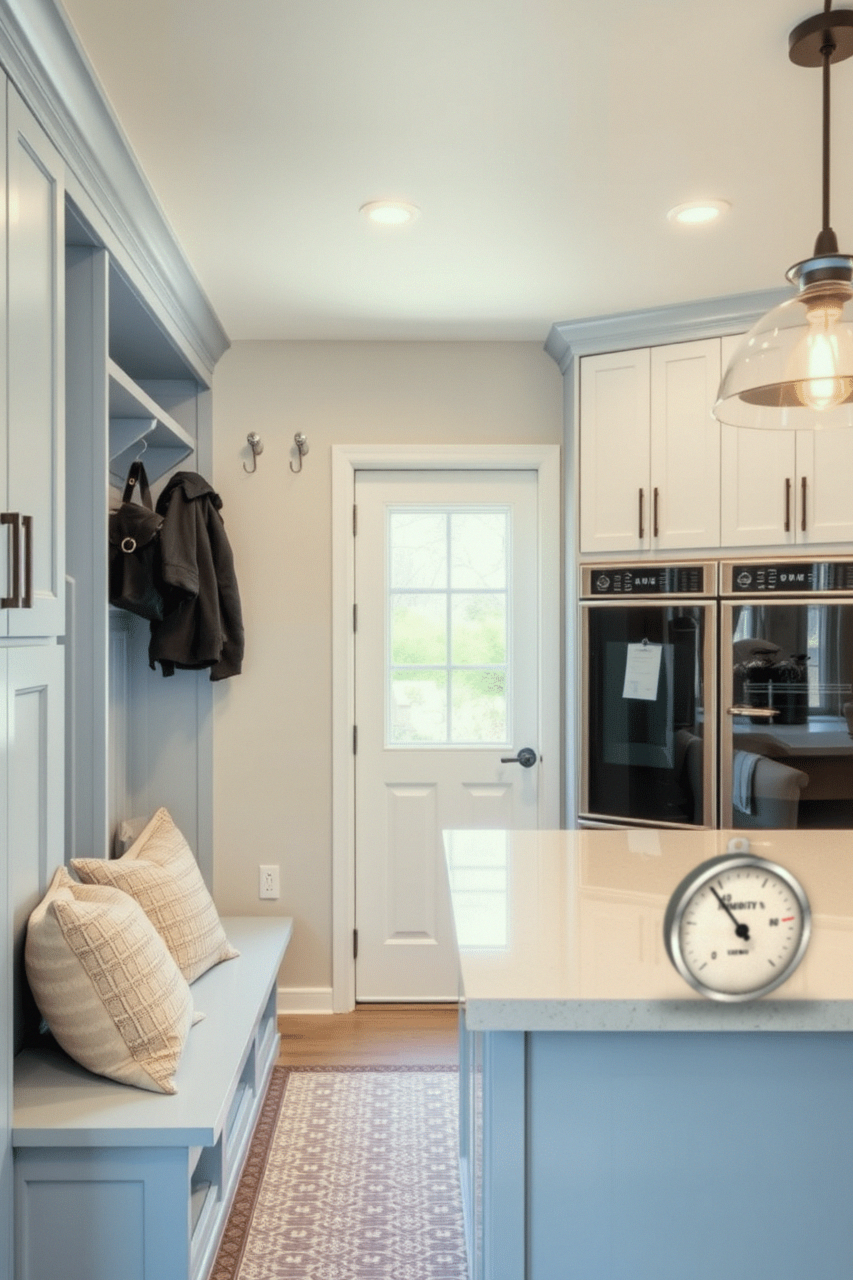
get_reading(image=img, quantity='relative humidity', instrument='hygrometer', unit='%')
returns 36 %
